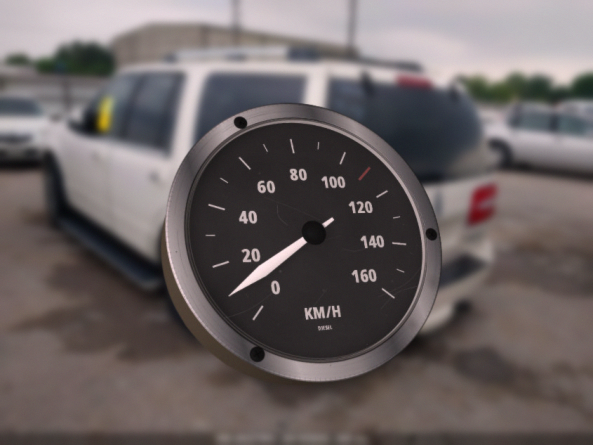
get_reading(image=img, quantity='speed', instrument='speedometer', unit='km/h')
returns 10 km/h
